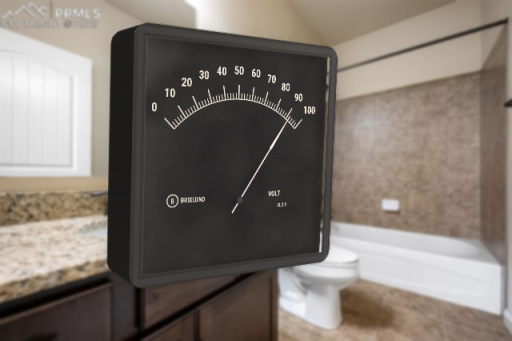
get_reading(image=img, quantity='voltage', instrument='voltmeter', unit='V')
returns 90 V
